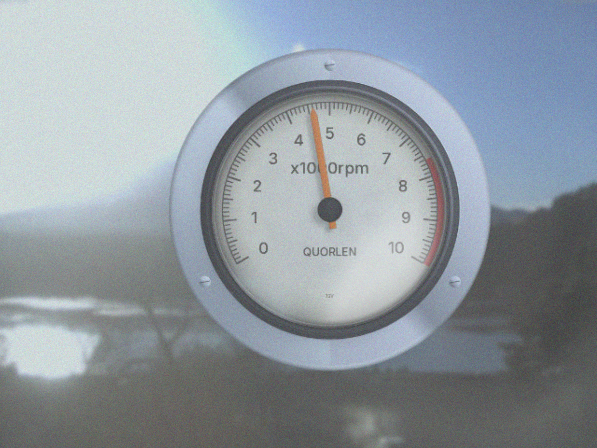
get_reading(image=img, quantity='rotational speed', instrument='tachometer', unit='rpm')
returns 4600 rpm
